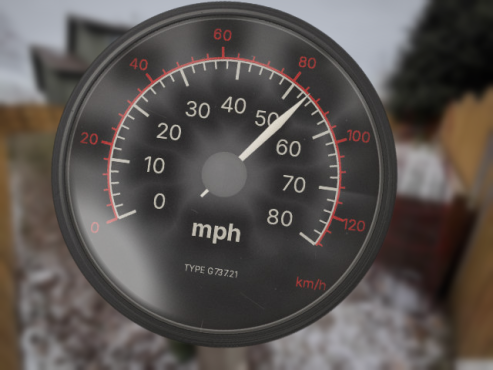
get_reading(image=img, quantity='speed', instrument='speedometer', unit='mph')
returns 53 mph
